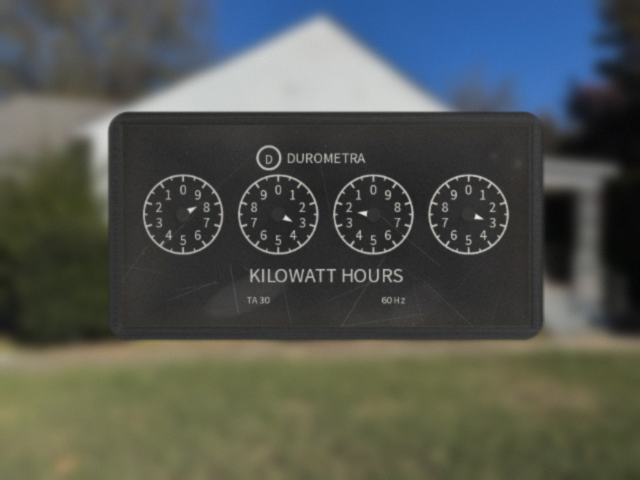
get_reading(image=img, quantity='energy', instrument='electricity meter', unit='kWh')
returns 8323 kWh
